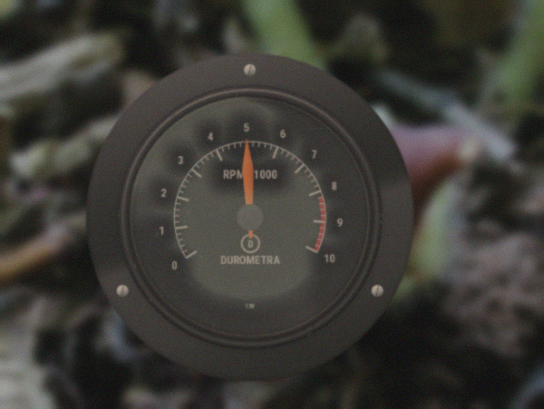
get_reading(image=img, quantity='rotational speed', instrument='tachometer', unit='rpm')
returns 5000 rpm
